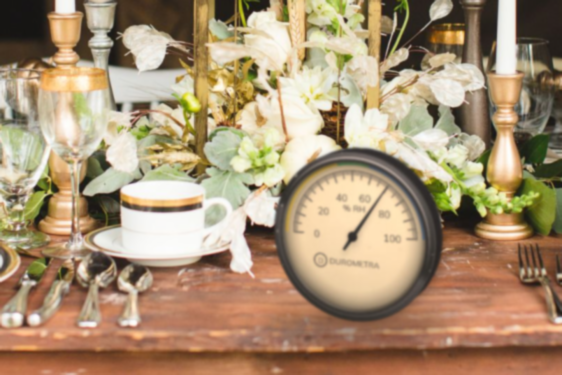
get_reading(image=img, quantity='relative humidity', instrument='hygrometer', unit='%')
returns 70 %
